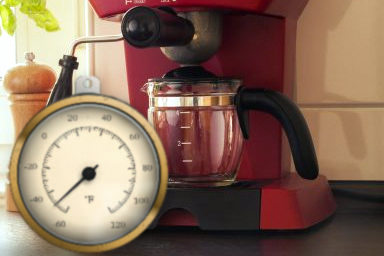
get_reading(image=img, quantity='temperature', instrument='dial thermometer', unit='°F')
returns -50 °F
